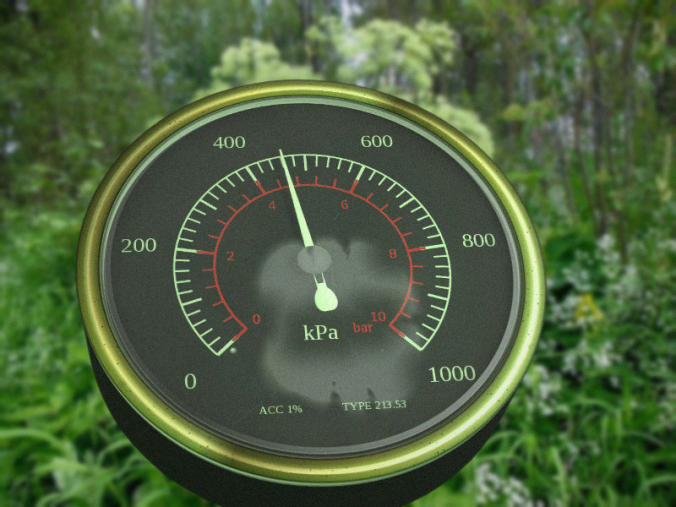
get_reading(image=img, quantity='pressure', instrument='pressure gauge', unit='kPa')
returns 460 kPa
